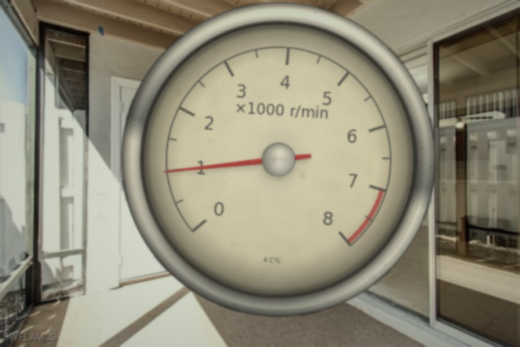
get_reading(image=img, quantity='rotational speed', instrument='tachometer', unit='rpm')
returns 1000 rpm
